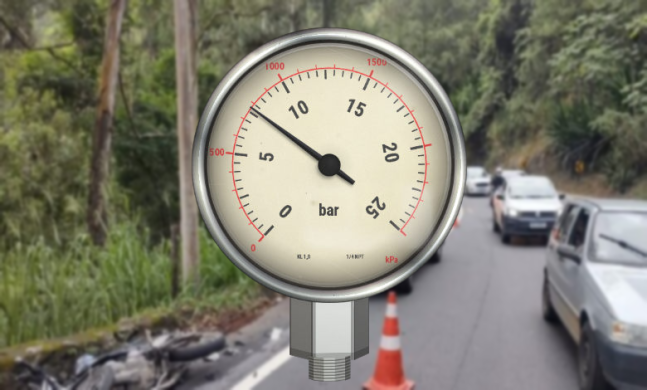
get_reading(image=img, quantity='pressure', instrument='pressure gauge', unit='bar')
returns 7.75 bar
